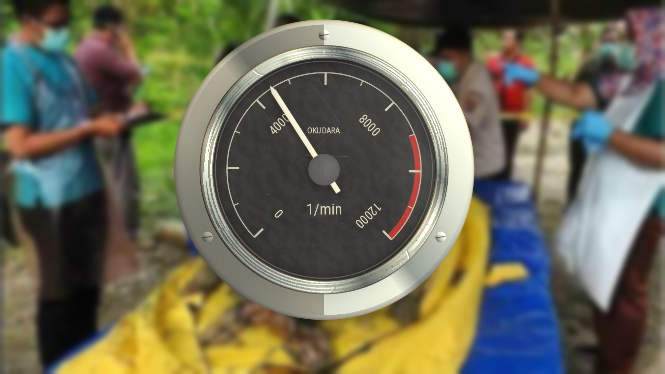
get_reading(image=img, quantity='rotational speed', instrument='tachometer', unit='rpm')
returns 4500 rpm
